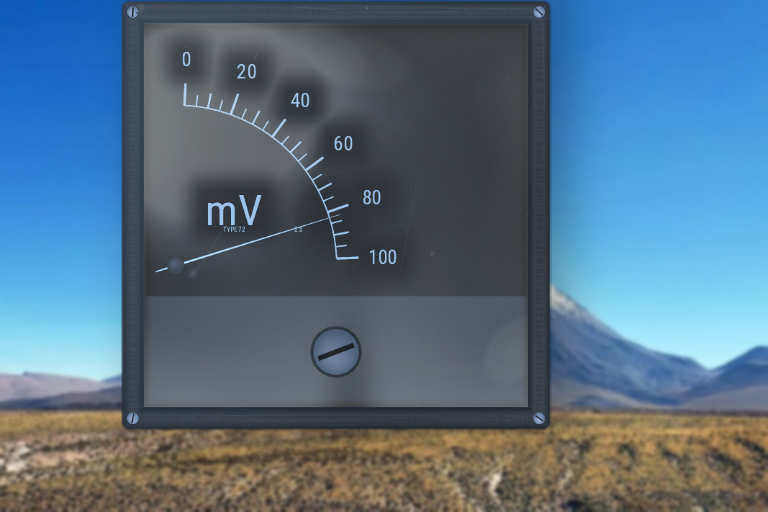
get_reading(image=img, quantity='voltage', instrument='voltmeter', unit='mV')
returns 82.5 mV
